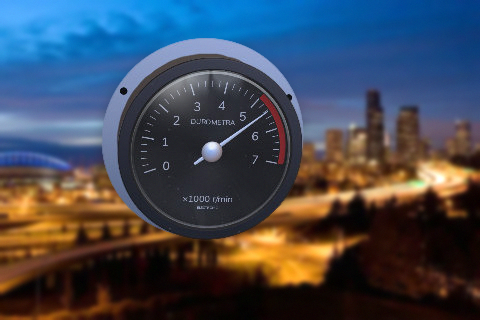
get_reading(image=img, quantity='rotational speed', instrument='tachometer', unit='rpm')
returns 5400 rpm
